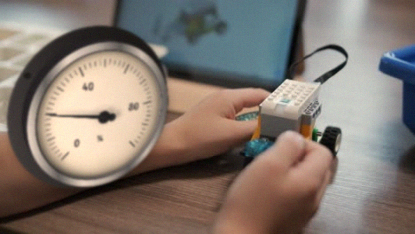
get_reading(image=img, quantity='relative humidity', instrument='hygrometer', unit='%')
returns 20 %
